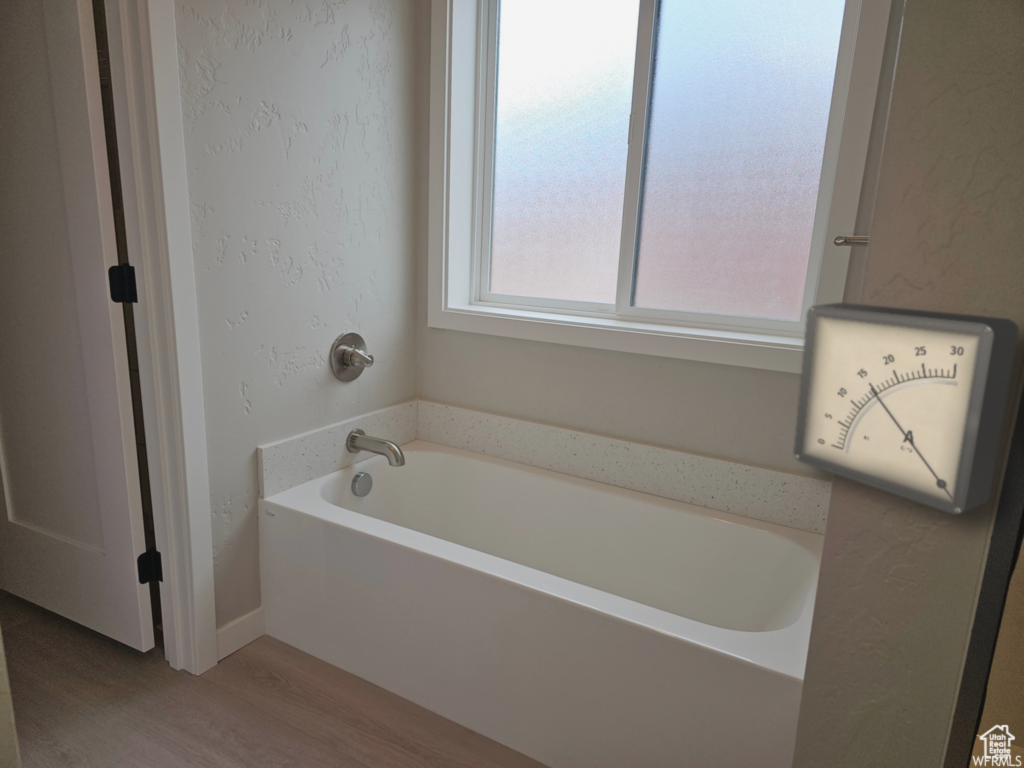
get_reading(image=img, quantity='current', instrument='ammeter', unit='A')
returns 15 A
